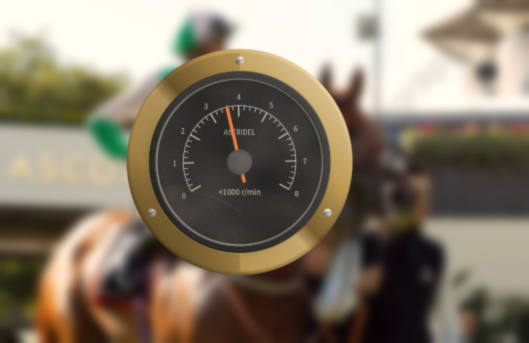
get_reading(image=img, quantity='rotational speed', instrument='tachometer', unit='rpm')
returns 3600 rpm
